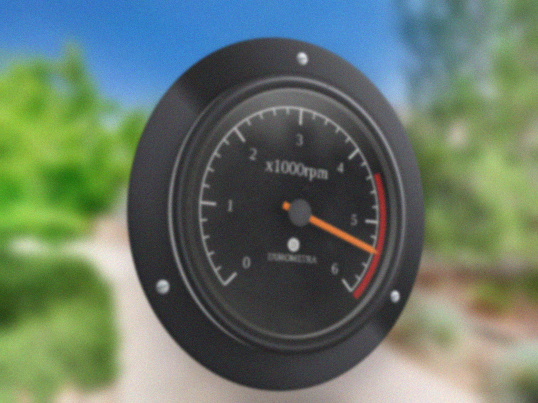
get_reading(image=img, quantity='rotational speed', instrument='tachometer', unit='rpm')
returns 5400 rpm
